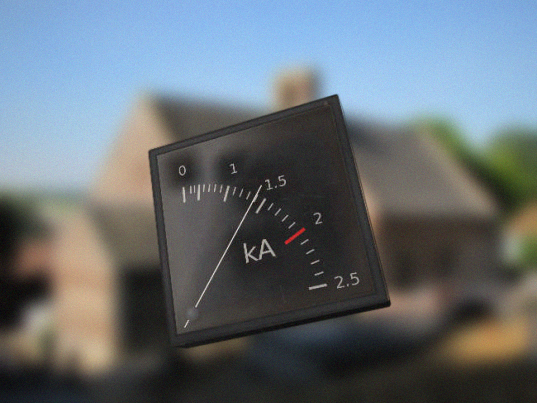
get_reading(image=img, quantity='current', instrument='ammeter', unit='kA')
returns 1.4 kA
